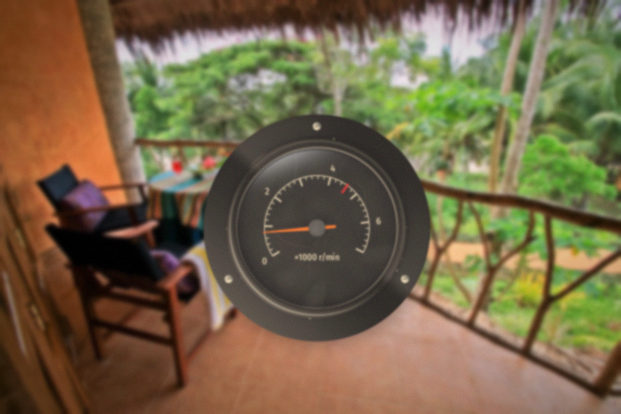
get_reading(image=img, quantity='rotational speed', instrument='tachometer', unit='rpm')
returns 800 rpm
